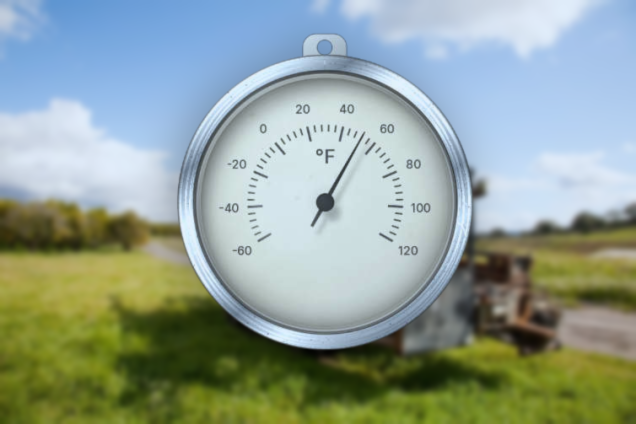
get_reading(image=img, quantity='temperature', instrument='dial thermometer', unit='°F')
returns 52 °F
